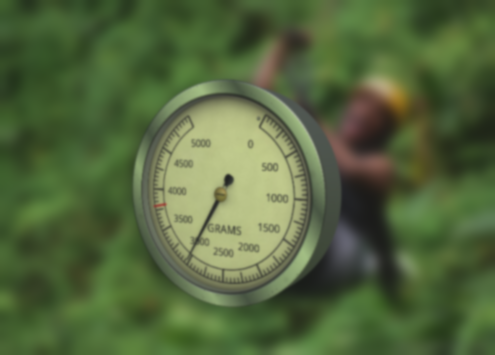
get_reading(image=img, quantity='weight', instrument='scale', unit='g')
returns 3000 g
